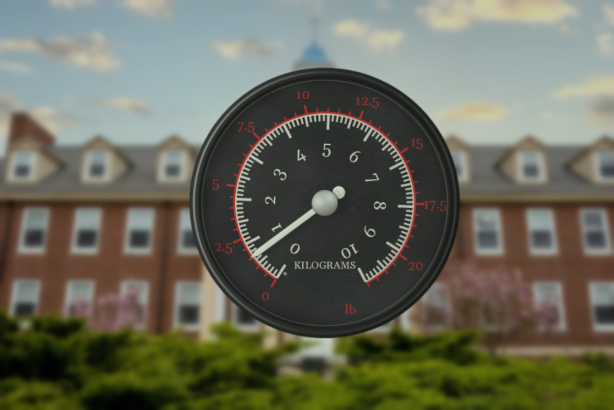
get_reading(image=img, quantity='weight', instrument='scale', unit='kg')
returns 0.7 kg
